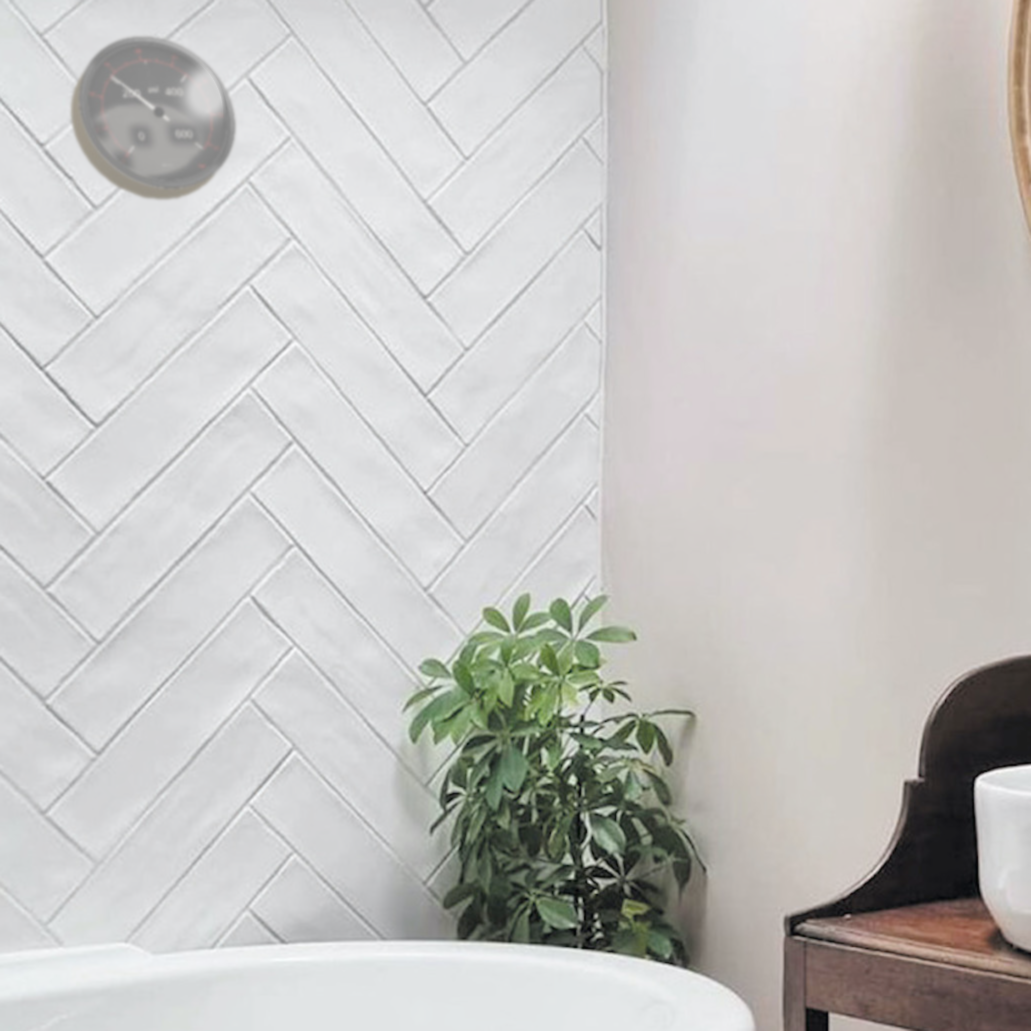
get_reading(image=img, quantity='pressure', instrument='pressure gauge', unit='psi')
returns 200 psi
